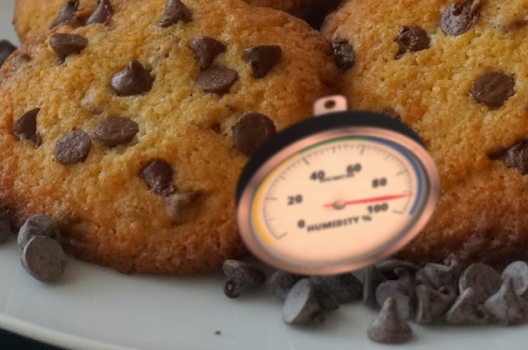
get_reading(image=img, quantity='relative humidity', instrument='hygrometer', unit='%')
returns 90 %
